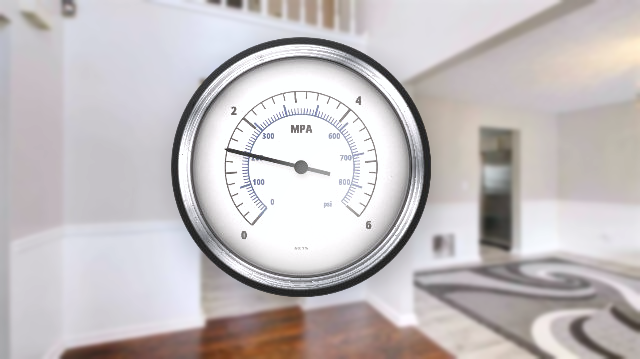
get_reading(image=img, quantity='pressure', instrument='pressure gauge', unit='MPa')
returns 1.4 MPa
